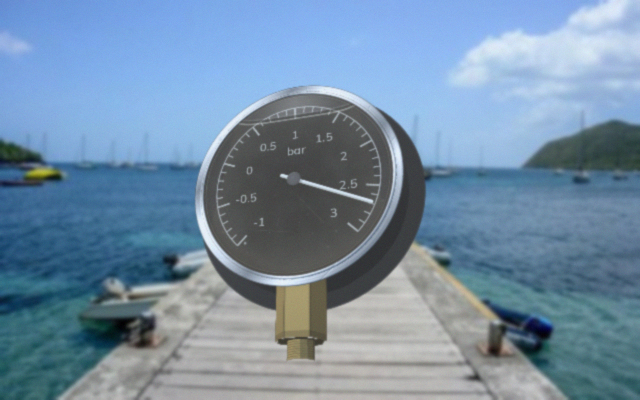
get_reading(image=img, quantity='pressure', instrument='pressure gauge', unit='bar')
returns 2.7 bar
